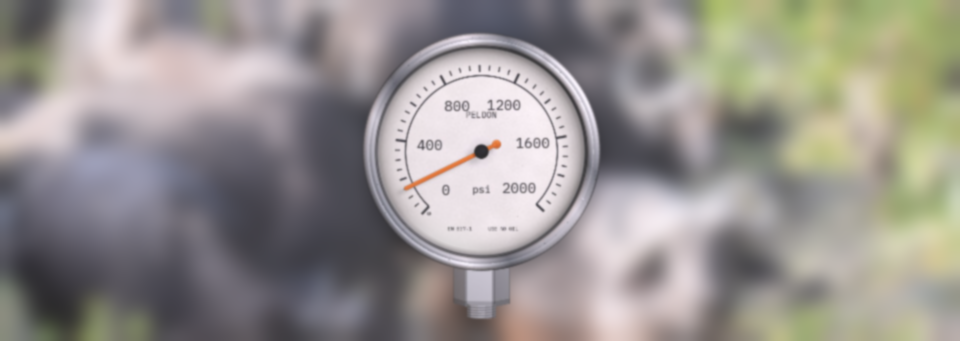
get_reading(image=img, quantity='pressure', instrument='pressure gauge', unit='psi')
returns 150 psi
